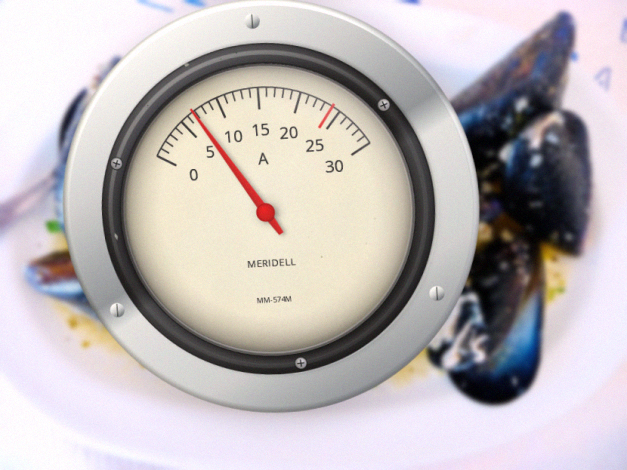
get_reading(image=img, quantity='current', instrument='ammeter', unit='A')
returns 7 A
